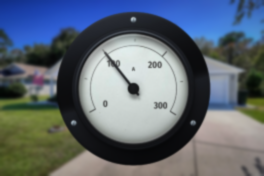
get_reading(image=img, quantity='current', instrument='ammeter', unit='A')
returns 100 A
